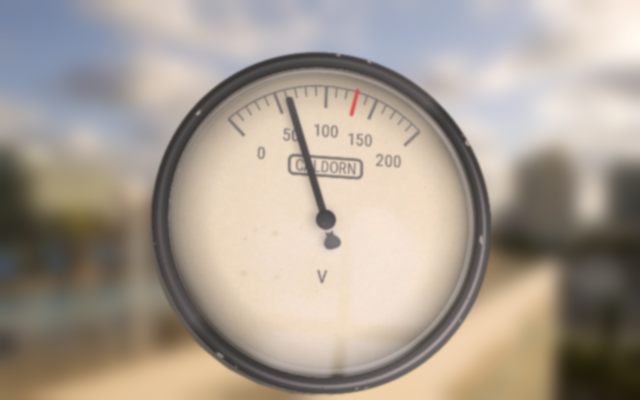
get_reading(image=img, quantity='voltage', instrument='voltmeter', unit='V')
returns 60 V
